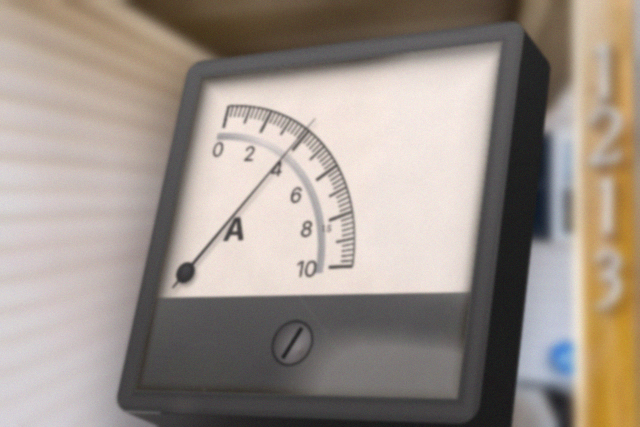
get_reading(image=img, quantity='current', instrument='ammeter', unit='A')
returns 4 A
